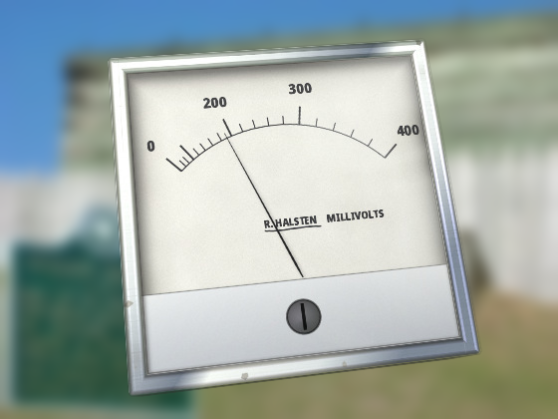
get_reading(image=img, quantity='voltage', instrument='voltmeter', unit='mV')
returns 190 mV
